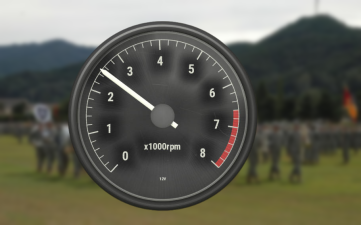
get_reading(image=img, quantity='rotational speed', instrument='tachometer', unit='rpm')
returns 2500 rpm
